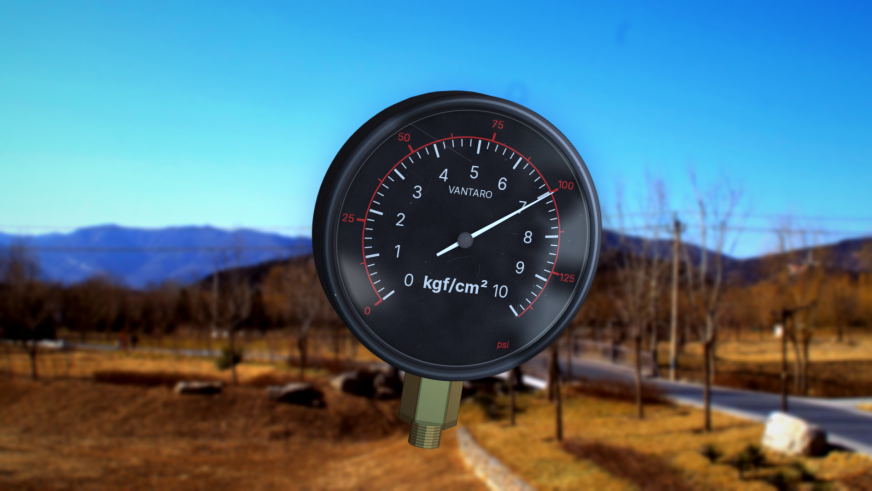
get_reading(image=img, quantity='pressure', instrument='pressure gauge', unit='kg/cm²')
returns 7 kg/cm²
